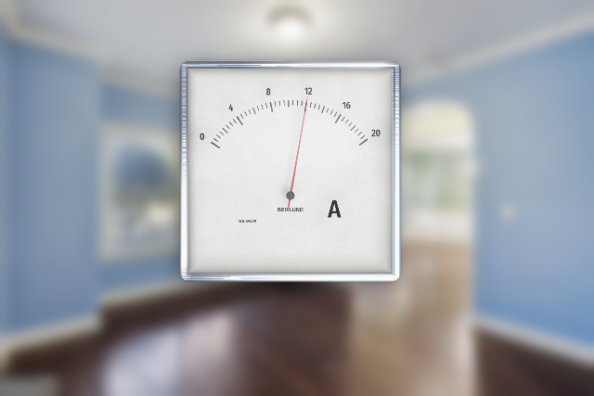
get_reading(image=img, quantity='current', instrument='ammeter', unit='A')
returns 12 A
